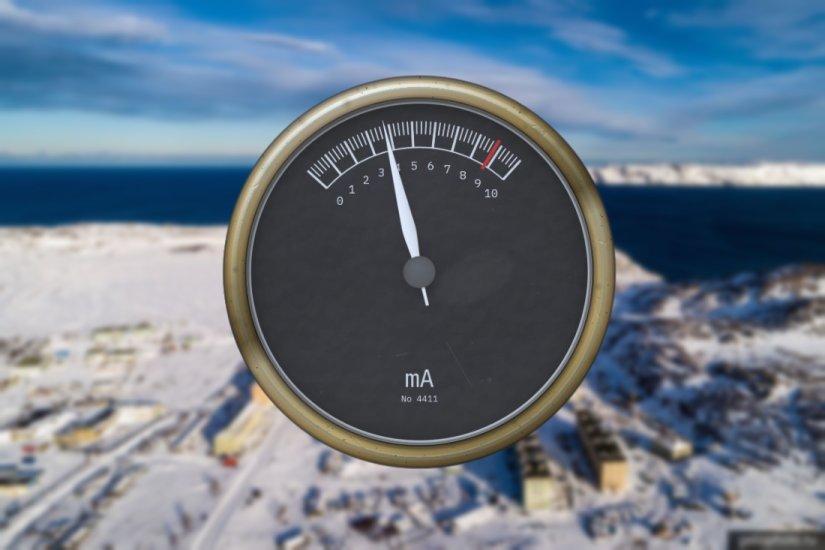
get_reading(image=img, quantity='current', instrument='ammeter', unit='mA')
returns 3.8 mA
